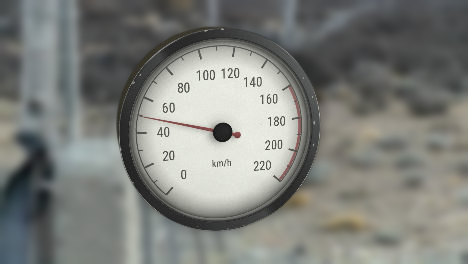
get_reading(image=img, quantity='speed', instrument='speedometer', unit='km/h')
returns 50 km/h
